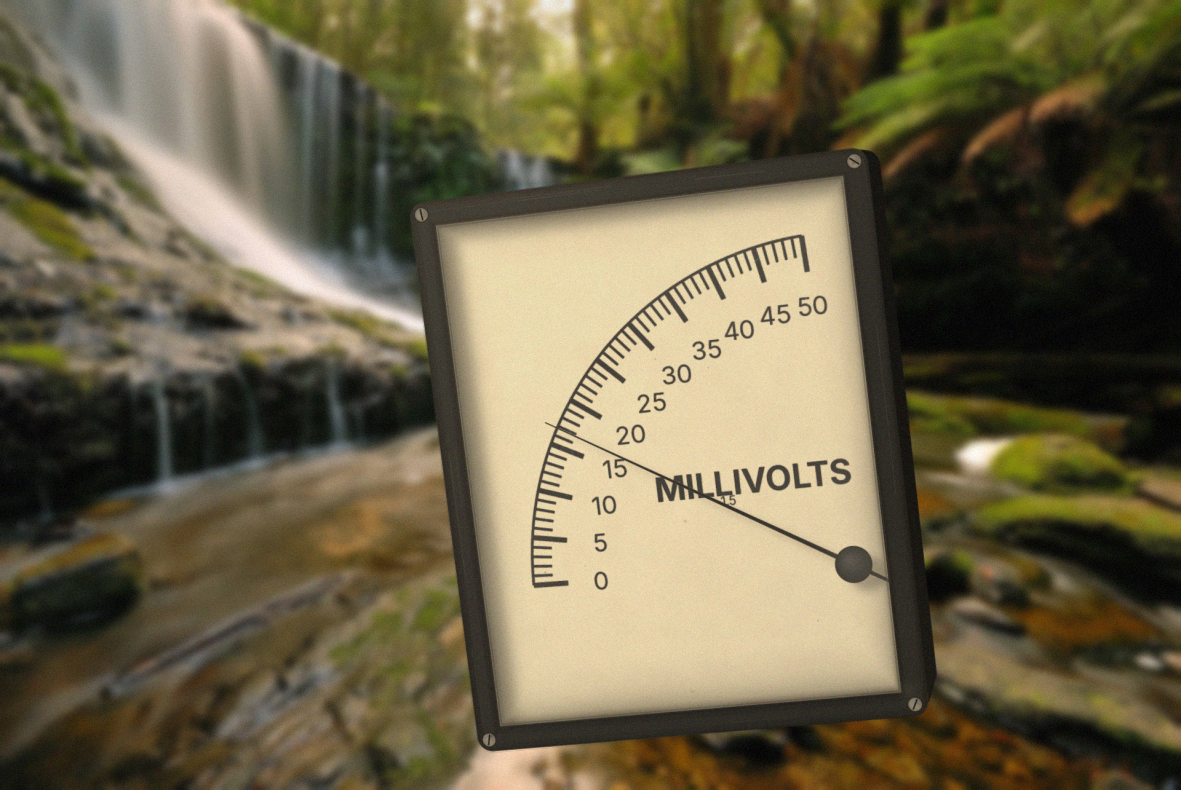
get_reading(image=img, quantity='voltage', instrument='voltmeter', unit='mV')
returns 17 mV
